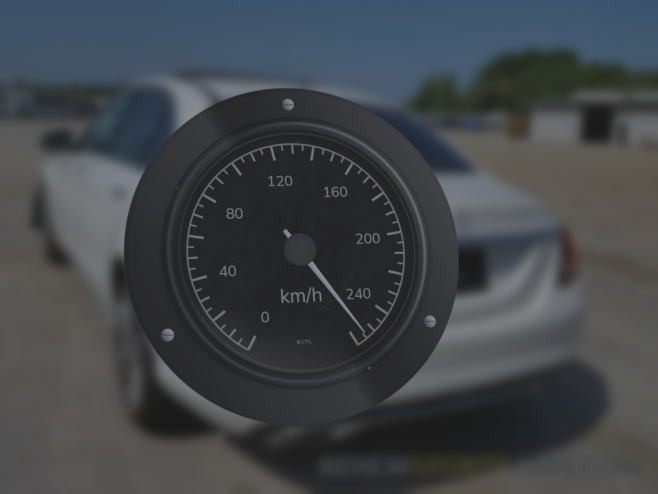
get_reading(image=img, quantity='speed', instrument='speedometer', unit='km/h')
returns 255 km/h
